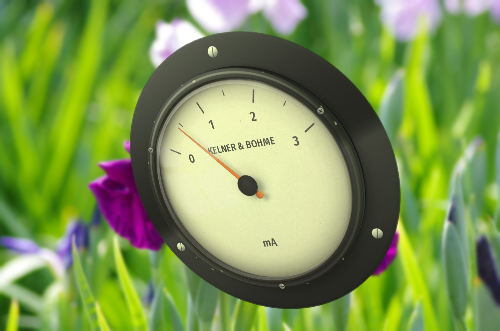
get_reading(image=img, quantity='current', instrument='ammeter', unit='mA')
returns 0.5 mA
